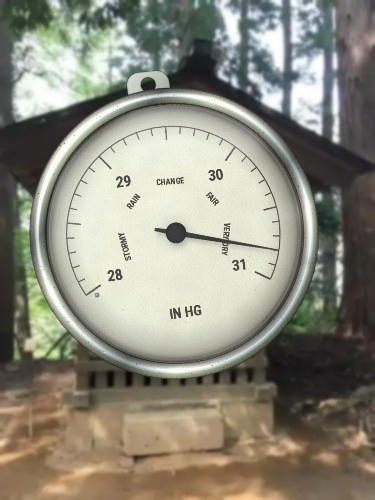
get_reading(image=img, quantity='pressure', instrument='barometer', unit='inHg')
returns 30.8 inHg
